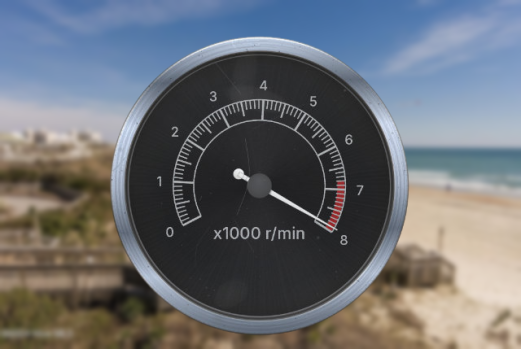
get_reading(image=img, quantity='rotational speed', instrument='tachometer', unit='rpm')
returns 7900 rpm
